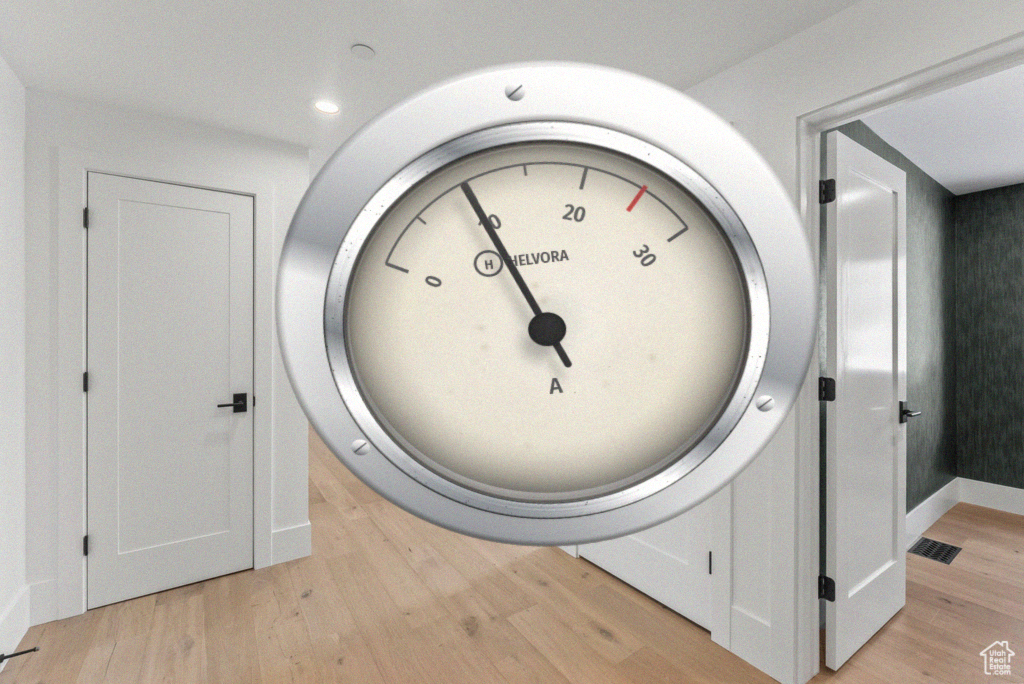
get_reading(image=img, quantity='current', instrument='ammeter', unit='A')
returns 10 A
